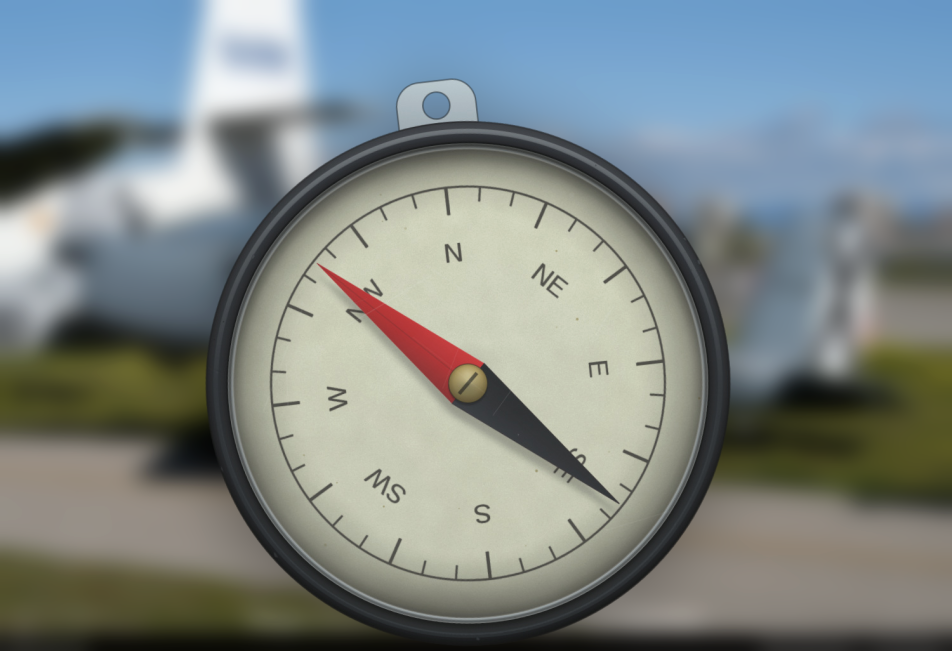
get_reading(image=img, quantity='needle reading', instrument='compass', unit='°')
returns 315 °
